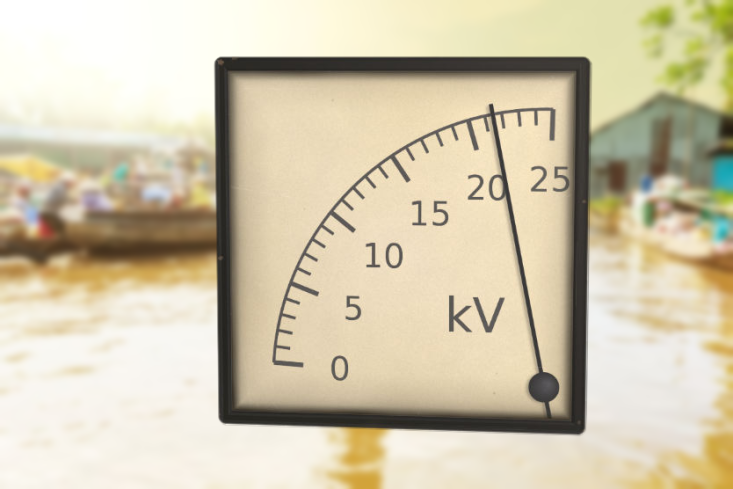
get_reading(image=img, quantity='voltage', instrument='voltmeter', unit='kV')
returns 21.5 kV
